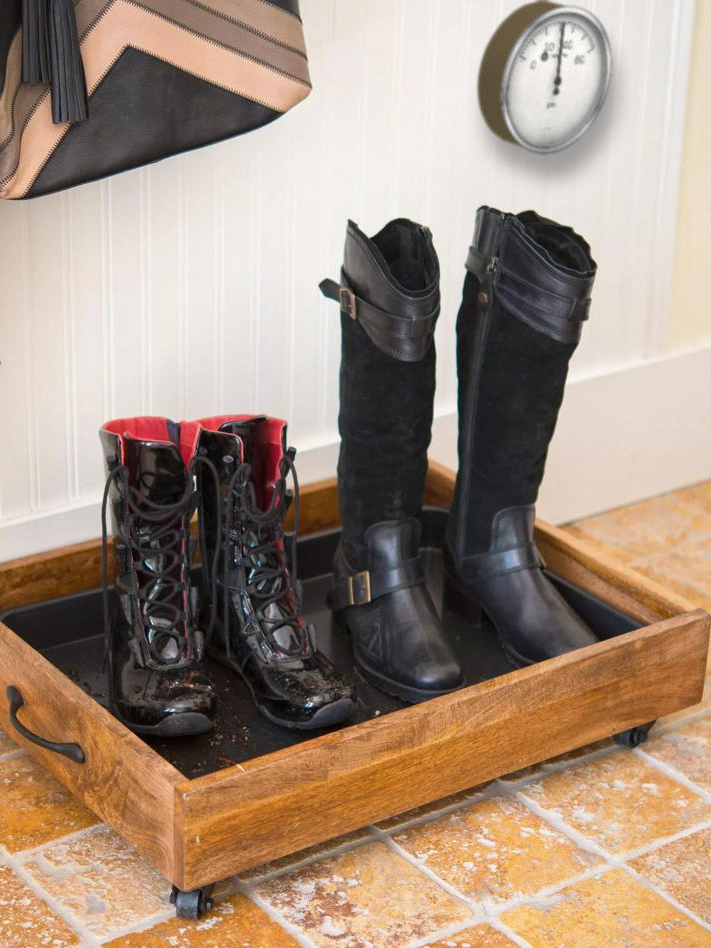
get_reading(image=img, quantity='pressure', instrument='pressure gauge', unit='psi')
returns 30 psi
